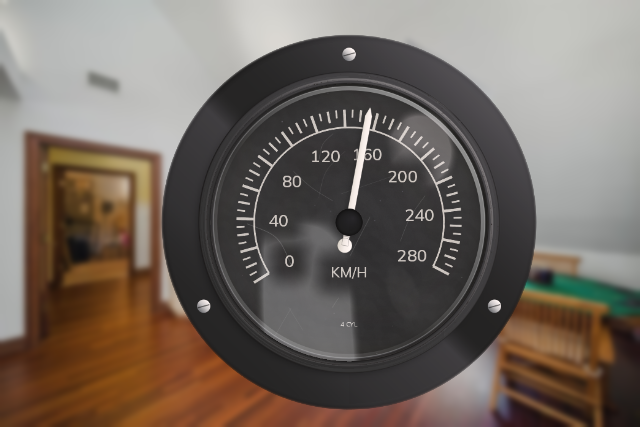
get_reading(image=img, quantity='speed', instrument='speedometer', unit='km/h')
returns 155 km/h
